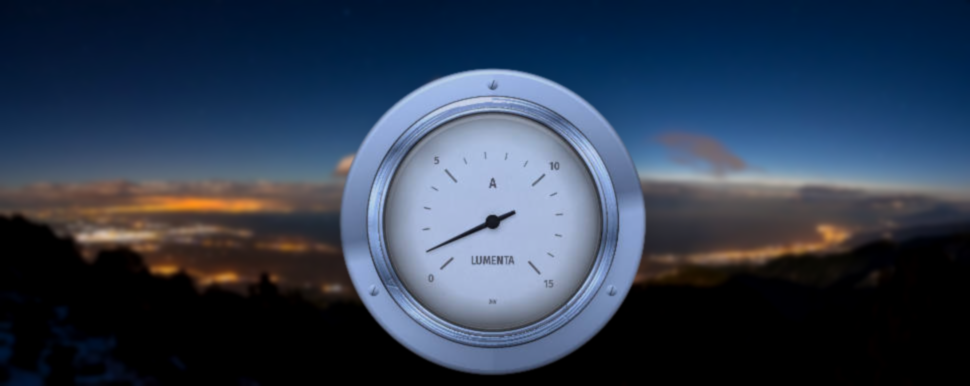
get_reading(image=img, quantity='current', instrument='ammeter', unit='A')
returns 1 A
